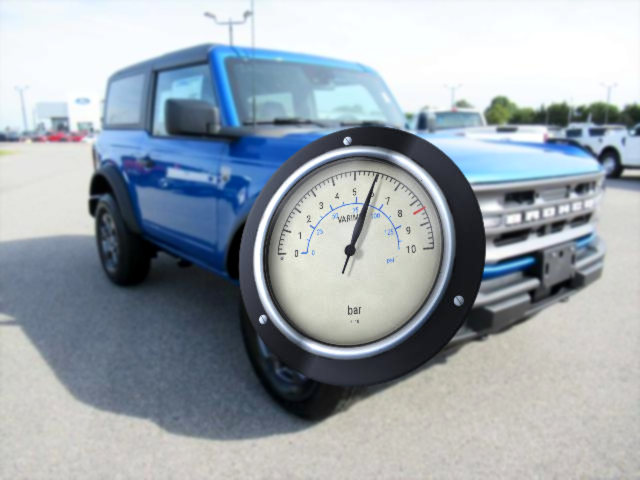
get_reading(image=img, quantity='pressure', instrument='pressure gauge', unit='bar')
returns 6 bar
